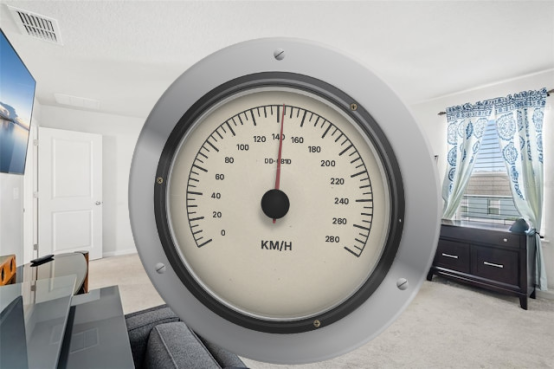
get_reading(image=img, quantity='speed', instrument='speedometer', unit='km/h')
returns 145 km/h
